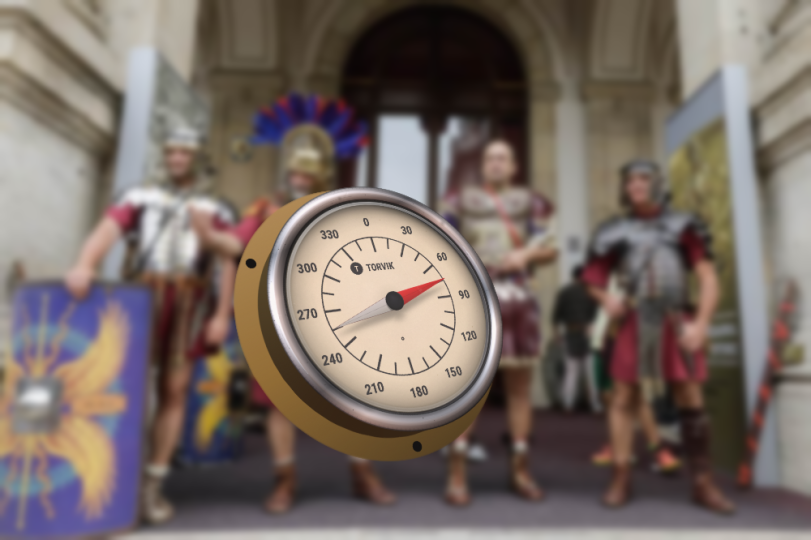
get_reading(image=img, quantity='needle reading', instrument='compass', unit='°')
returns 75 °
